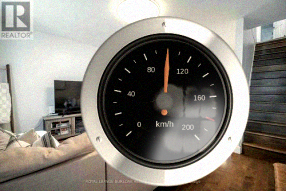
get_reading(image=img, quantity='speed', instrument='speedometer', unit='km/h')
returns 100 km/h
